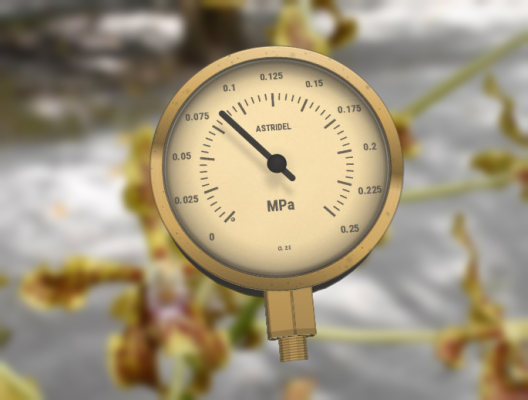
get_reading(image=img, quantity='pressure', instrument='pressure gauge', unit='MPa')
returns 0.085 MPa
